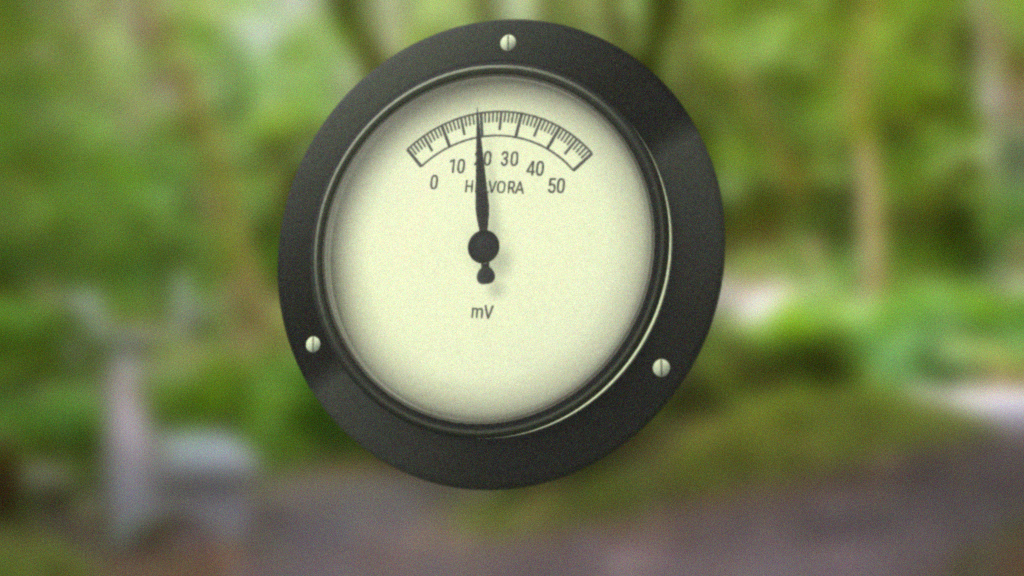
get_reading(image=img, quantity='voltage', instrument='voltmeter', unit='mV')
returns 20 mV
